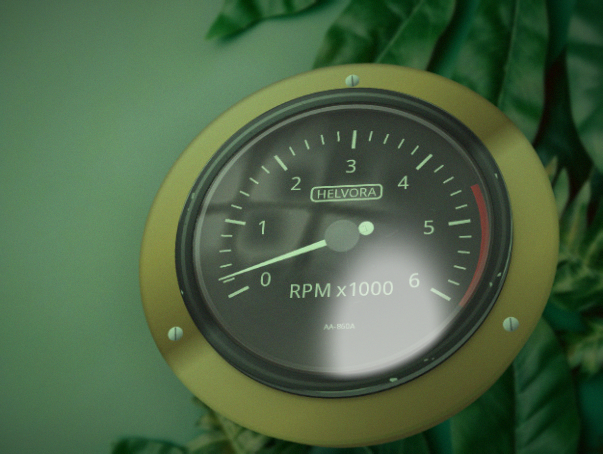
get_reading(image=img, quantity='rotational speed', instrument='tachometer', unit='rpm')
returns 200 rpm
